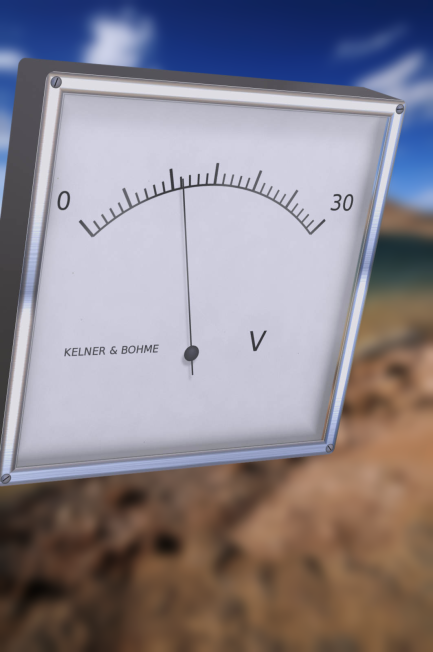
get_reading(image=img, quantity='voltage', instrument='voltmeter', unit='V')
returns 11 V
